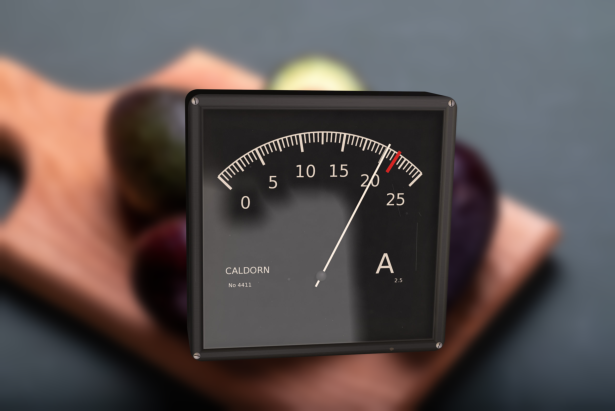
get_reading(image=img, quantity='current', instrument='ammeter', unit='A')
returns 20 A
